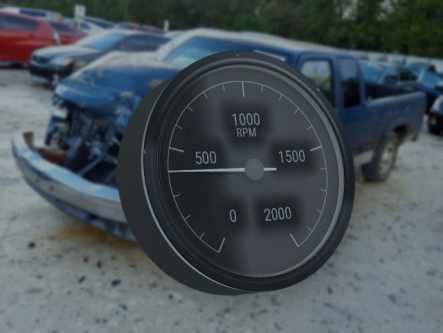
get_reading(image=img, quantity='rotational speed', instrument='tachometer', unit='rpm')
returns 400 rpm
